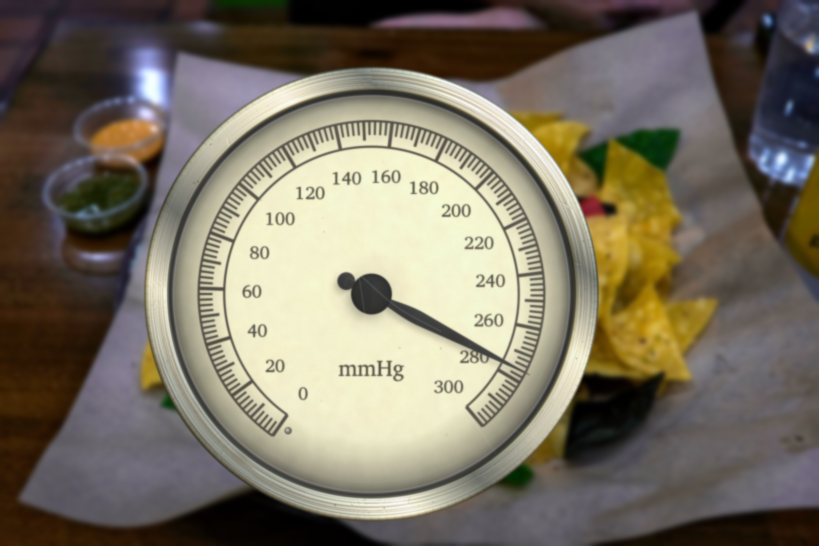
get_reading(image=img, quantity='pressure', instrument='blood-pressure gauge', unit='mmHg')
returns 276 mmHg
